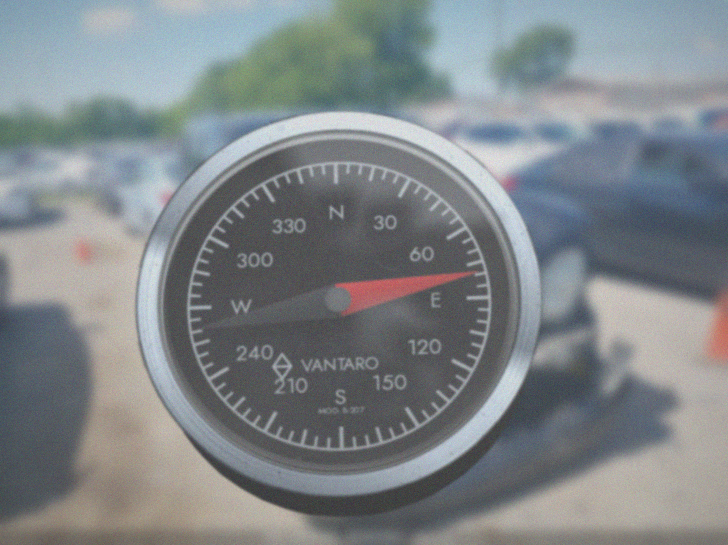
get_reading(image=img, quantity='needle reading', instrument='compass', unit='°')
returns 80 °
